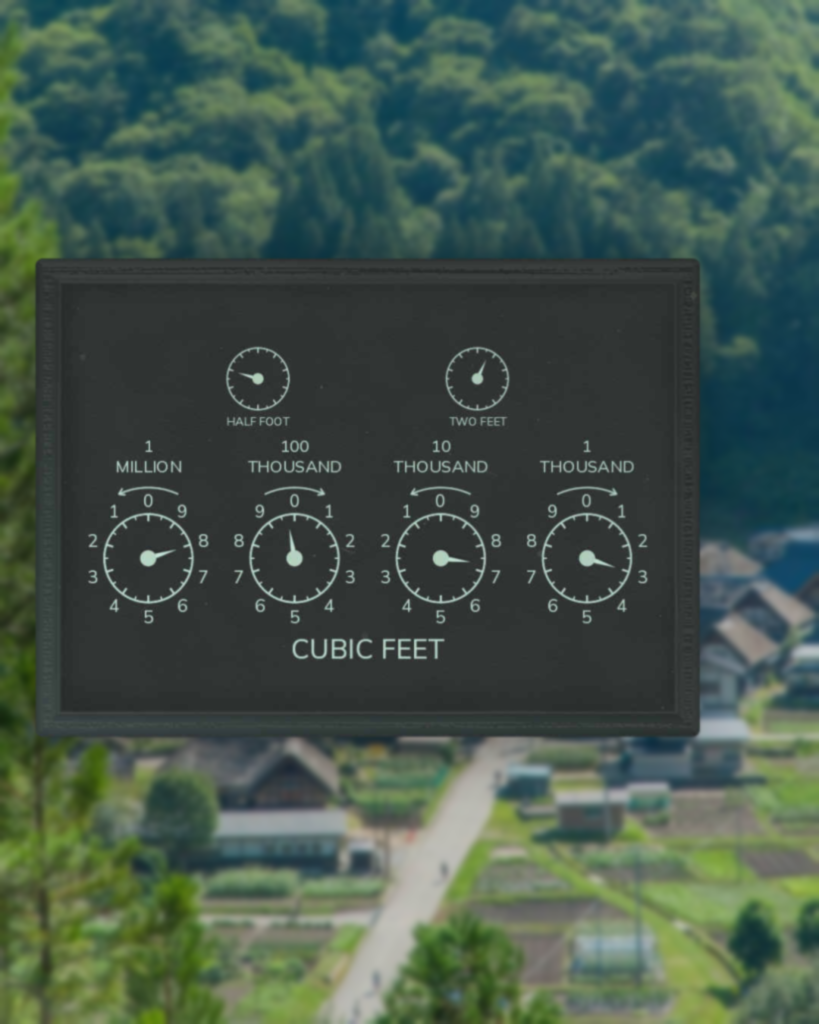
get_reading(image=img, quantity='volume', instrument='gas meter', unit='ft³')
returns 797300 ft³
